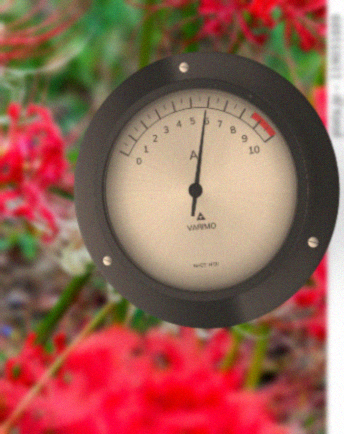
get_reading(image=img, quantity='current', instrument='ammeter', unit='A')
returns 6 A
